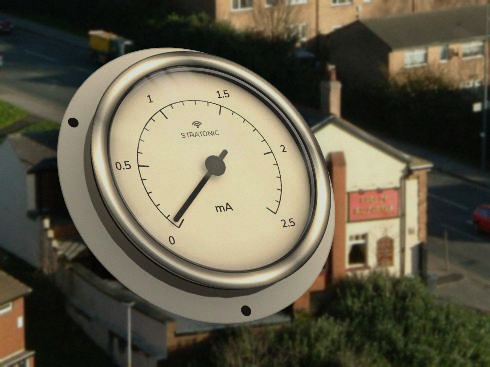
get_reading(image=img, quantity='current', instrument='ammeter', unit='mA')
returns 0.05 mA
